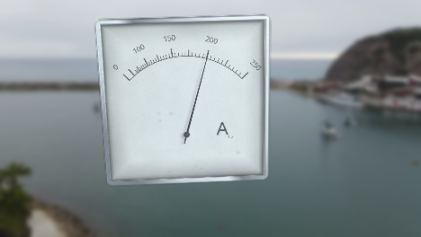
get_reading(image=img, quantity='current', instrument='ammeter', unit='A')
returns 200 A
